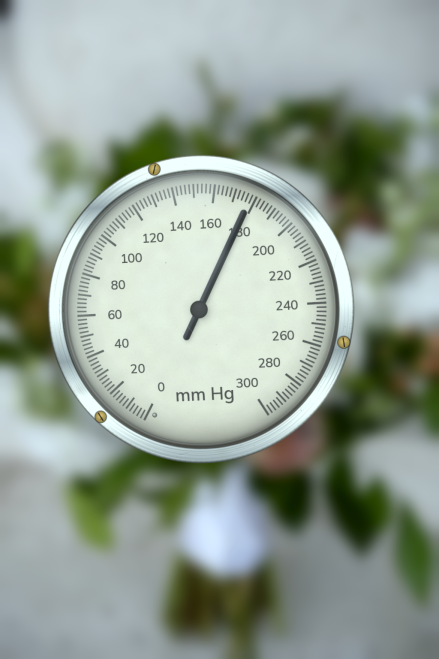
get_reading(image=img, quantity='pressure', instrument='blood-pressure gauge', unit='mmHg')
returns 178 mmHg
